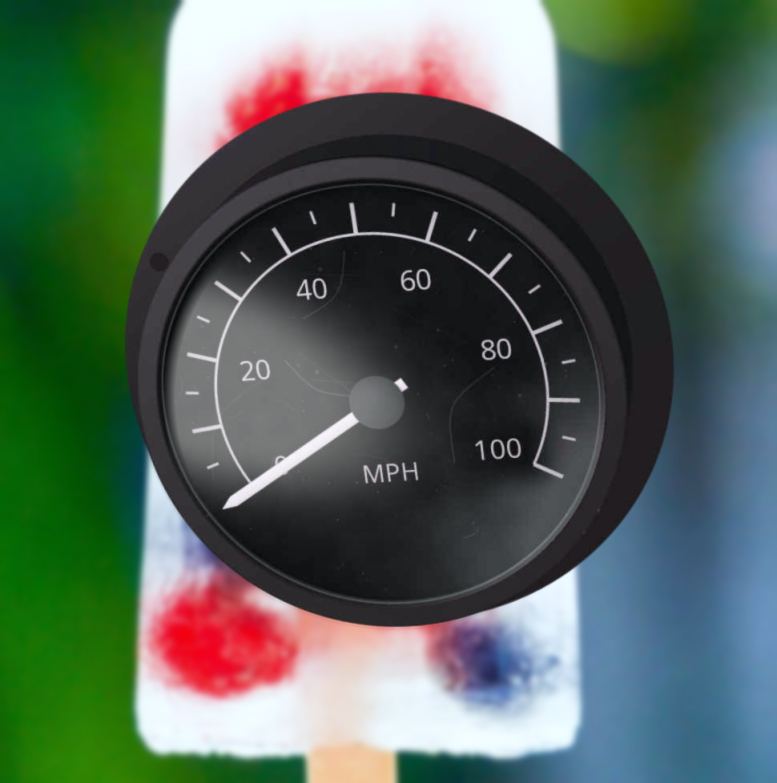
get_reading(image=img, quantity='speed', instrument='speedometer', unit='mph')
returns 0 mph
